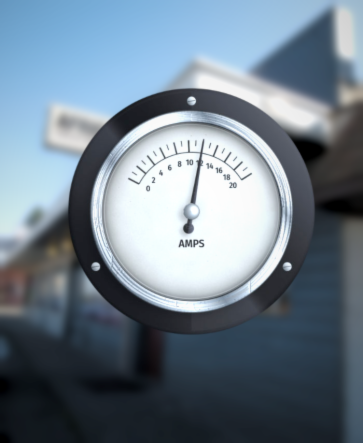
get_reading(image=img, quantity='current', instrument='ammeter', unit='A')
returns 12 A
